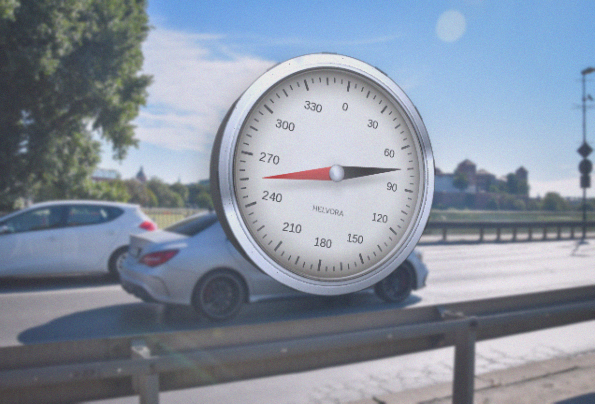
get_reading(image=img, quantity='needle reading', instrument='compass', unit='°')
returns 255 °
